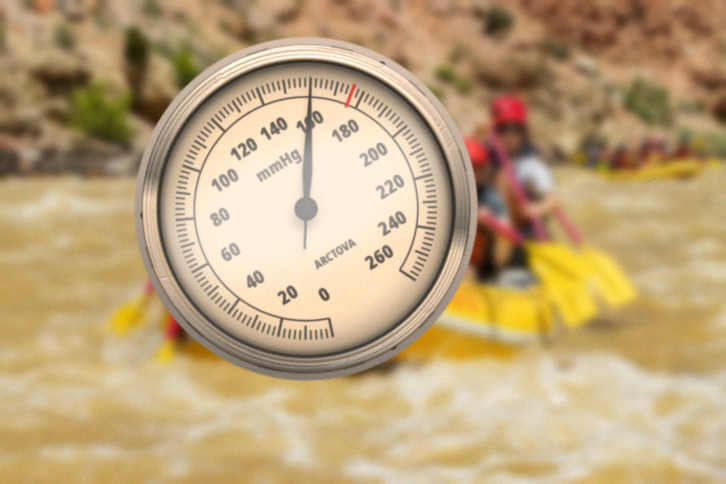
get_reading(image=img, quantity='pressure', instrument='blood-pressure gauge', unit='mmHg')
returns 160 mmHg
